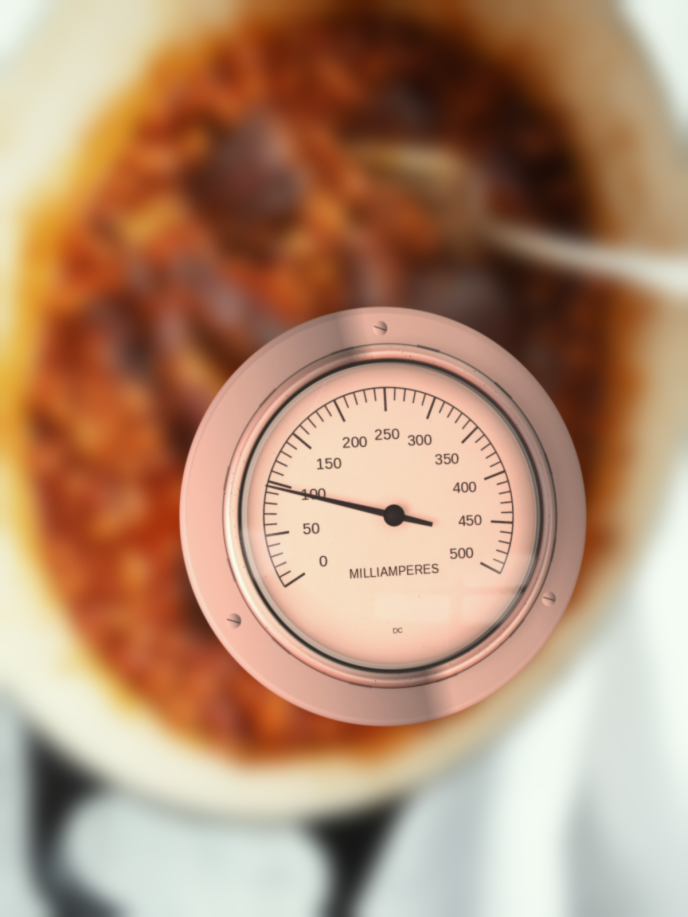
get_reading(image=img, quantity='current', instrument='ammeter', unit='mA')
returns 95 mA
